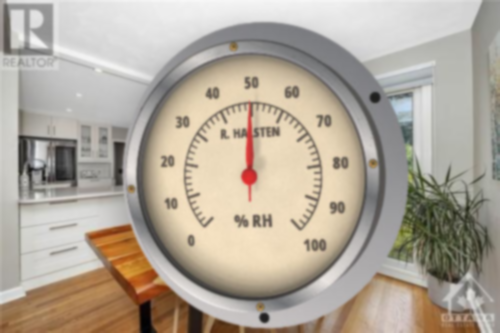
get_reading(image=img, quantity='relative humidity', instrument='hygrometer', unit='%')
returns 50 %
